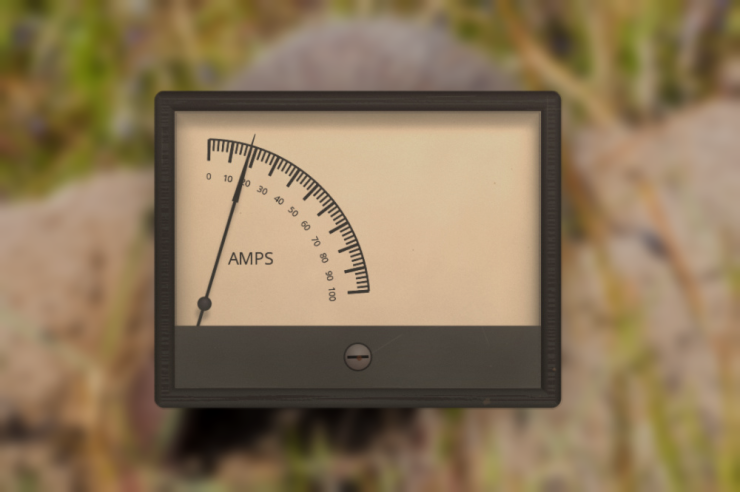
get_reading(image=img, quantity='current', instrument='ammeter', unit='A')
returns 18 A
